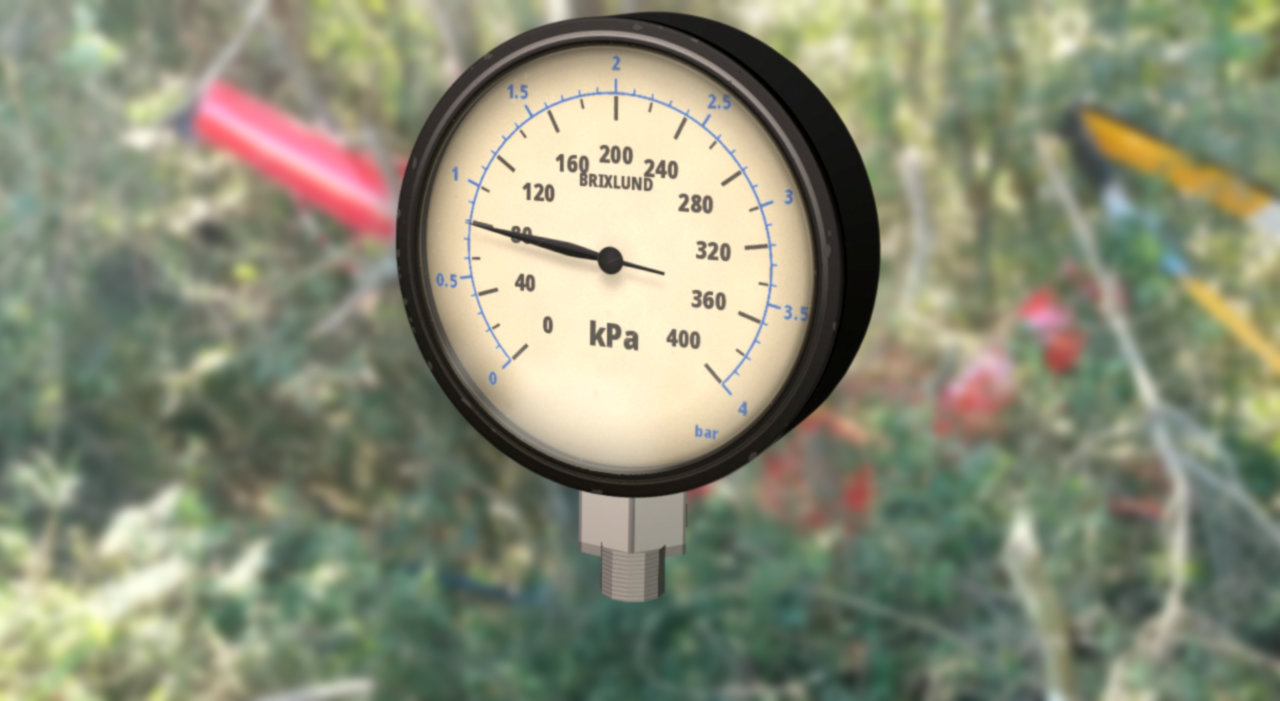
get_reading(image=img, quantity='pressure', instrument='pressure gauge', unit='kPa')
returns 80 kPa
